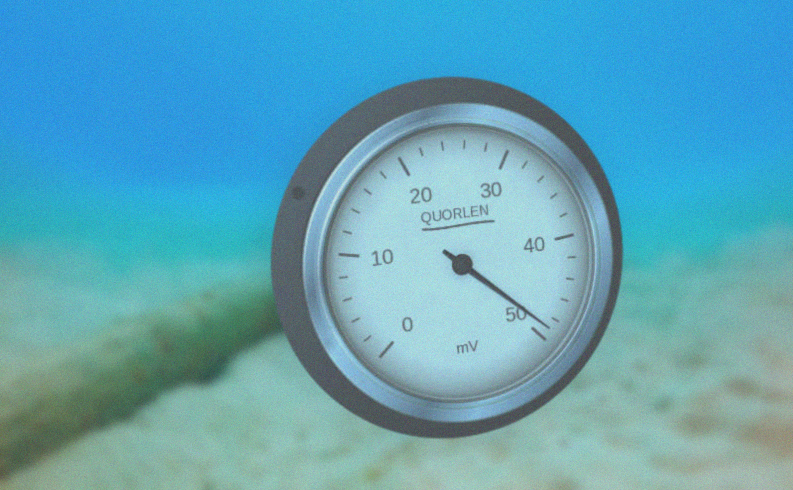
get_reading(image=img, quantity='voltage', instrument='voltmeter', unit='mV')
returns 49 mV
